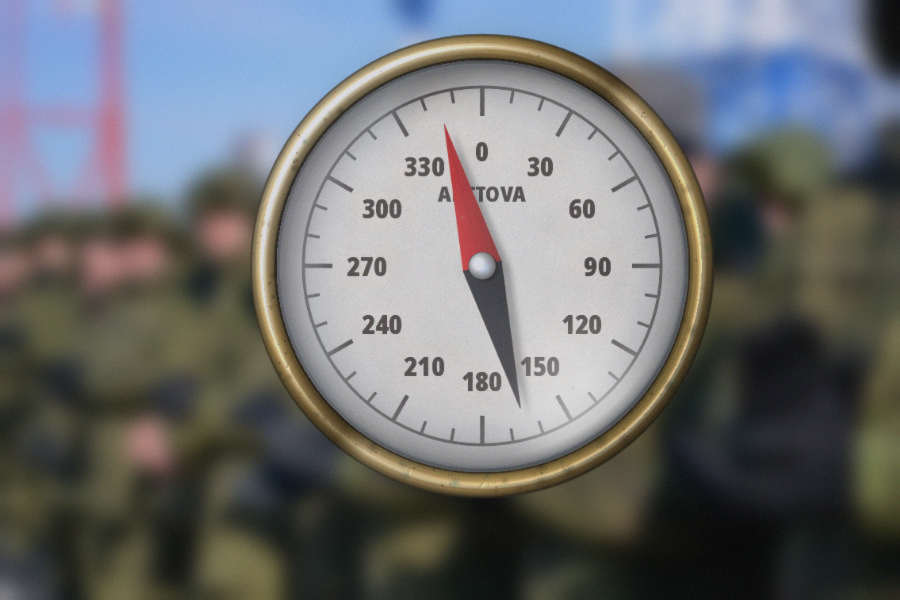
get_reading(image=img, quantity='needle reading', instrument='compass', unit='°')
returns 345 °
